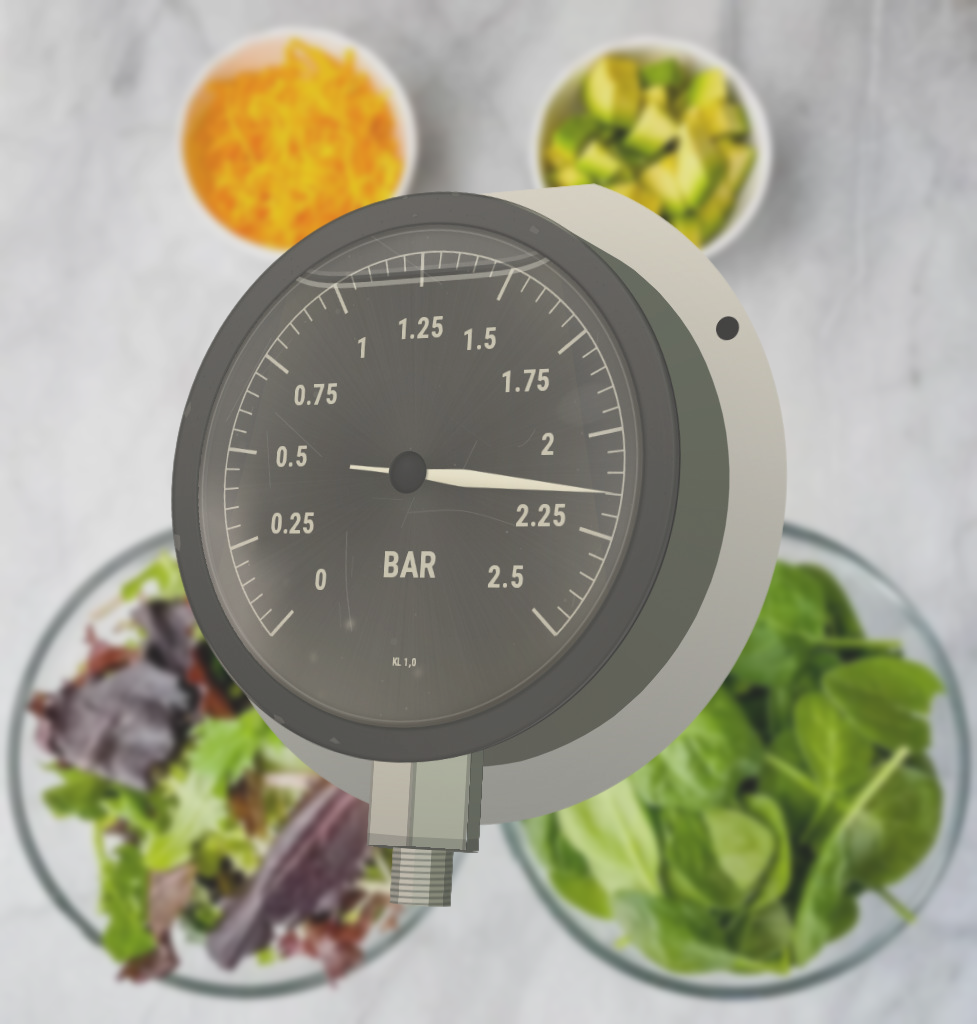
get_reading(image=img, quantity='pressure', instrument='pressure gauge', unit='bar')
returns 2.15 bar
